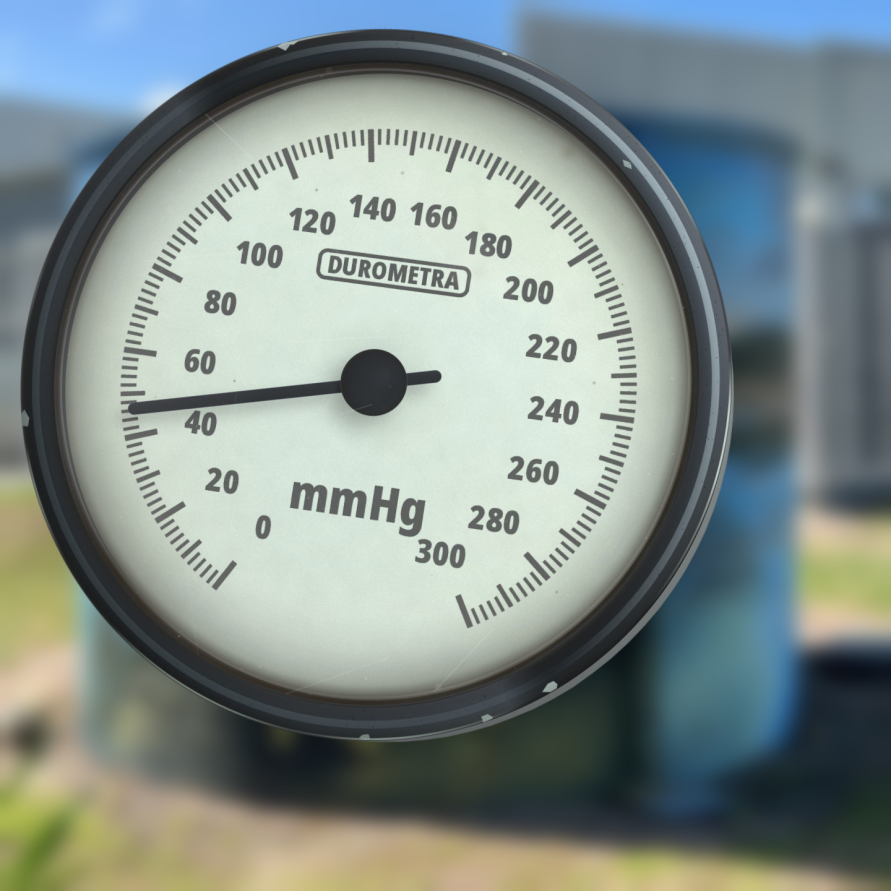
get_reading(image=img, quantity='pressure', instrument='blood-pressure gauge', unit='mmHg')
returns 46 mmHg
